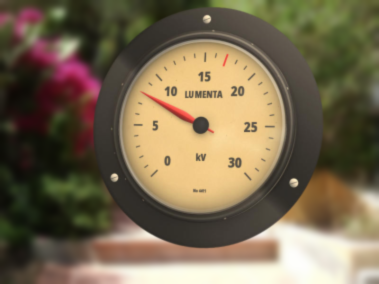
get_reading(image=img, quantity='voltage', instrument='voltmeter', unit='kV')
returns 8 kV
